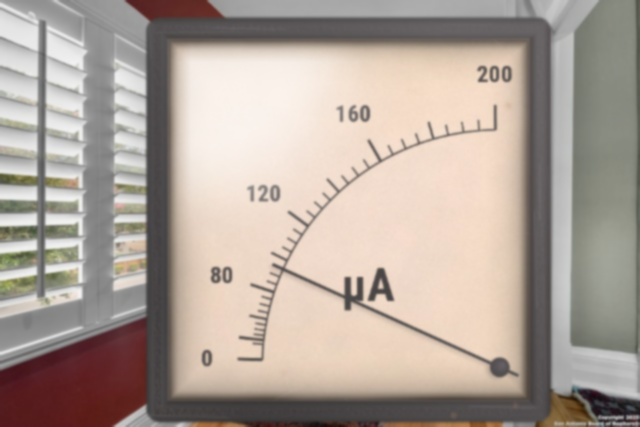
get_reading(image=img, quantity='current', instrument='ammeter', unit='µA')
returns 95 µA
